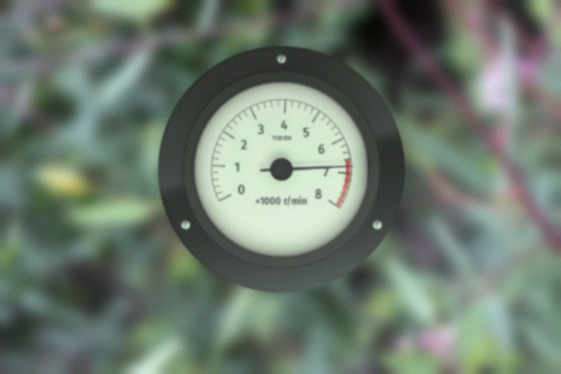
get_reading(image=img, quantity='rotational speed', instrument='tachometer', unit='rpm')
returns 6800 rpm
